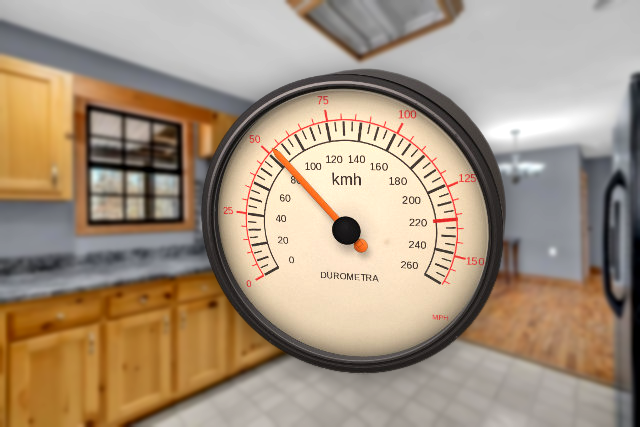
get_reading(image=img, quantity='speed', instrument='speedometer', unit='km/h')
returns 85 km/h
